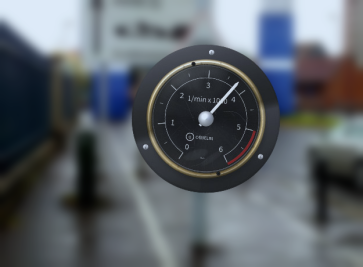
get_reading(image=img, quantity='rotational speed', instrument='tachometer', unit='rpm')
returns 3750 rpm
